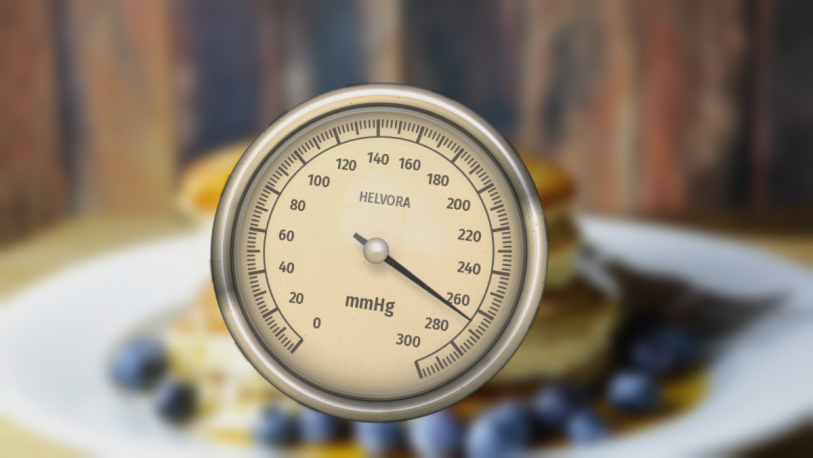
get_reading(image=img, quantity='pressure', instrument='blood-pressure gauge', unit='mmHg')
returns 266 mmHg
